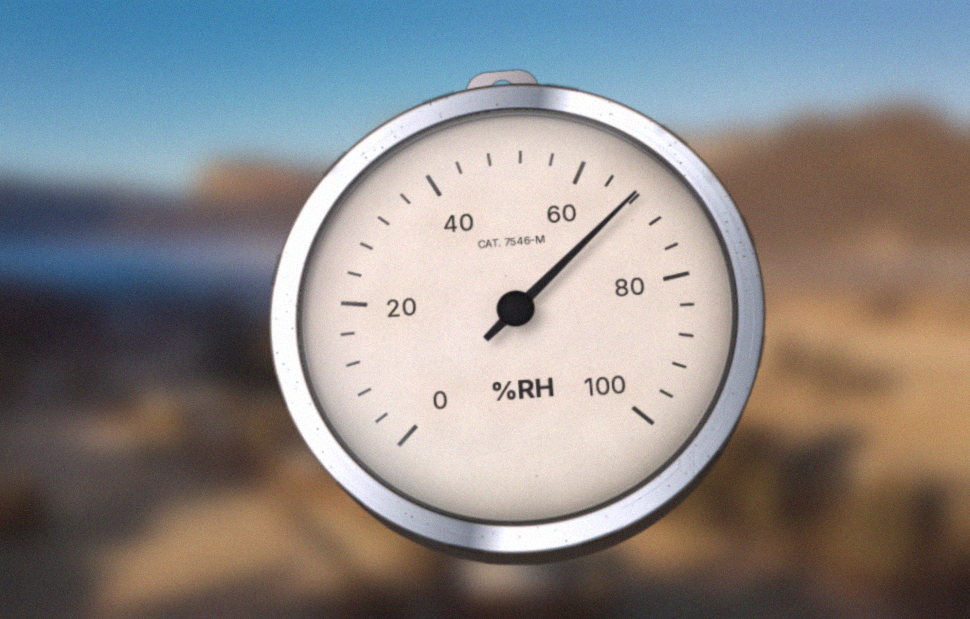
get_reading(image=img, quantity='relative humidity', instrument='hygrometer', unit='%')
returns 68 %
